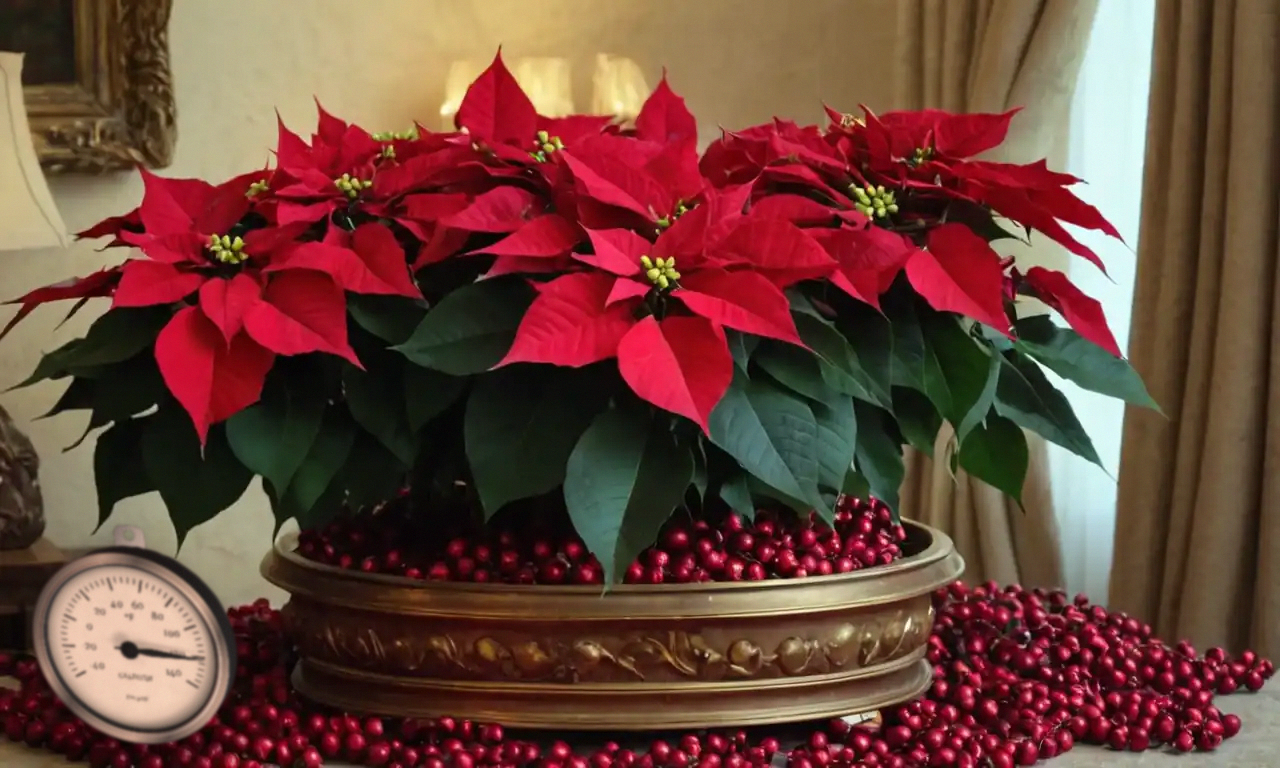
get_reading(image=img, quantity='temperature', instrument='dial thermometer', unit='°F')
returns 120 °F
